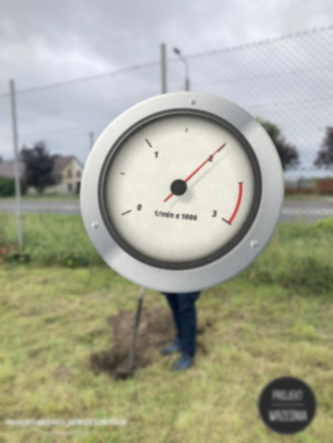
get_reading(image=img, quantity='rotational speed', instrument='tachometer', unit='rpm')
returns 2000 rpm
